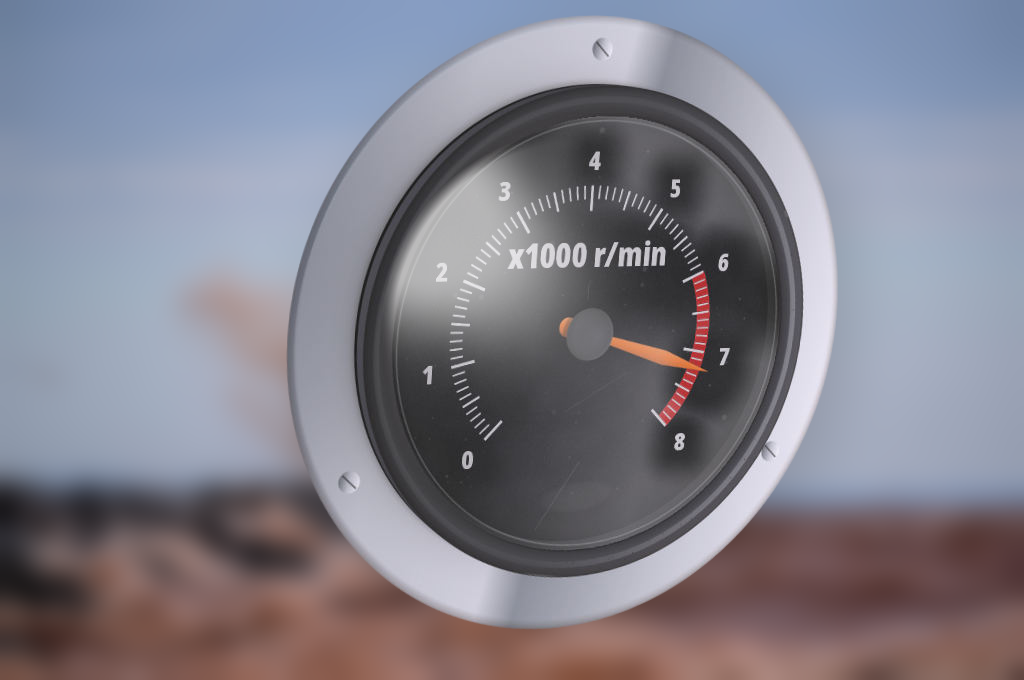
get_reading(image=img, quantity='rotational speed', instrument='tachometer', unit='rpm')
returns 7200 rpm
